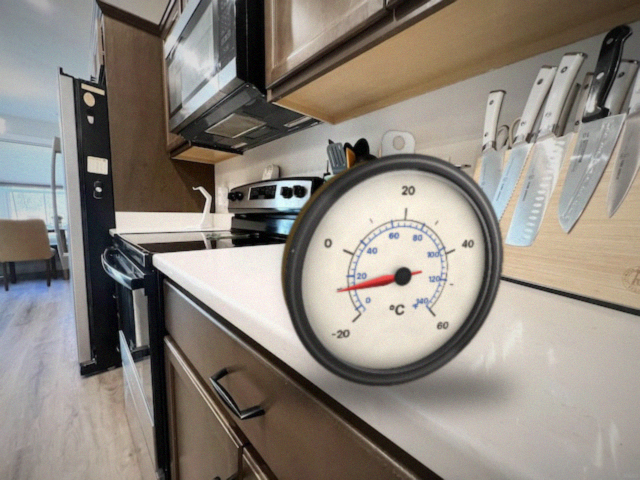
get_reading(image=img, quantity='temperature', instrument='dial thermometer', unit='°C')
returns -10 °C
